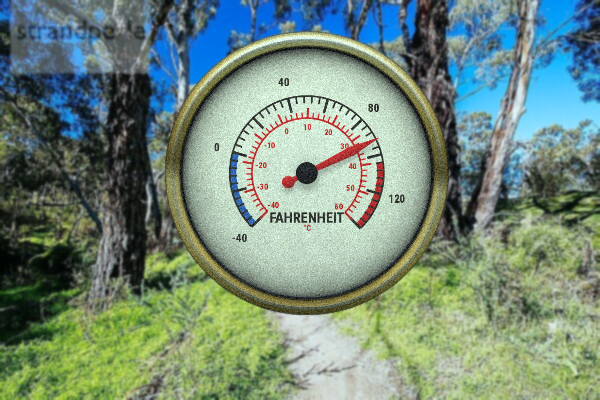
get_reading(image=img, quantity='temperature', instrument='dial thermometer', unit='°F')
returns 92 °F
